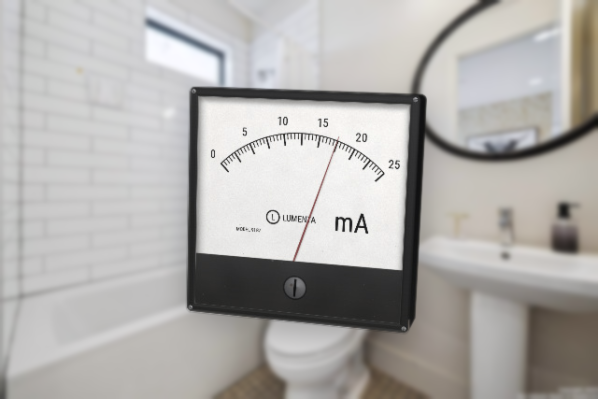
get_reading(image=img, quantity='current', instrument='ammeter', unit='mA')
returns 17.5 mA
